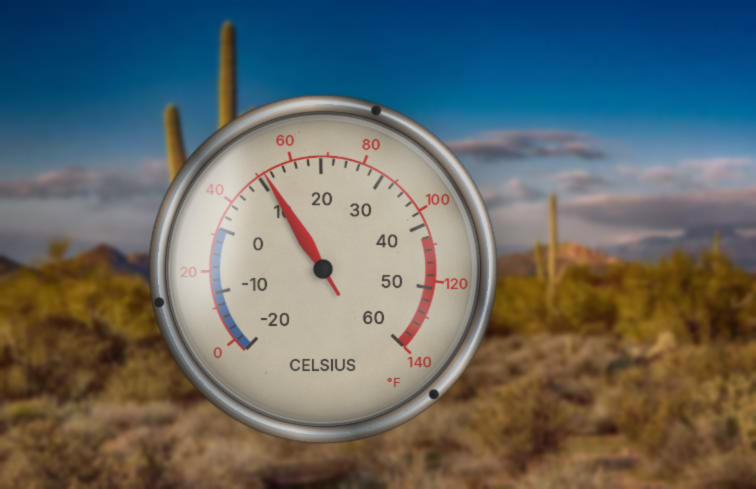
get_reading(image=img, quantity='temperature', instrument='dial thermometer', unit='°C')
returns 11 °C
